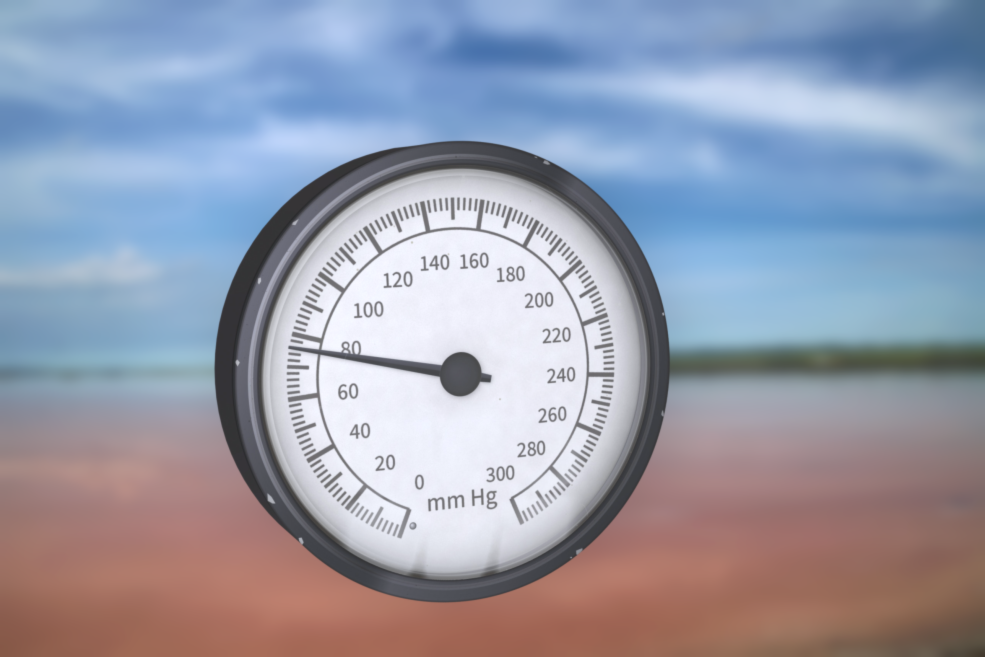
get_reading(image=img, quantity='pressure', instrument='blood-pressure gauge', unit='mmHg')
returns 76 mmHg
